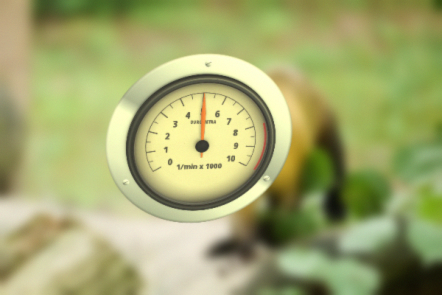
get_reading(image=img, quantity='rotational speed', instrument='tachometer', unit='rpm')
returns 5000 rpm
